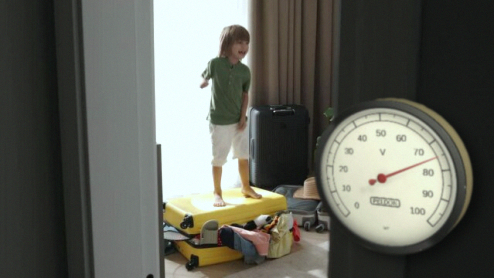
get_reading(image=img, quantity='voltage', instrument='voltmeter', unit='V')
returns 75 V
